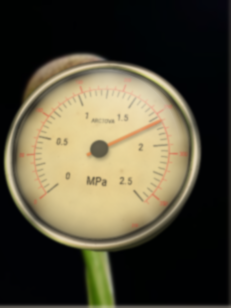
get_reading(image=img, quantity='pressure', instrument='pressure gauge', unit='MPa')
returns 1.8 MPa
